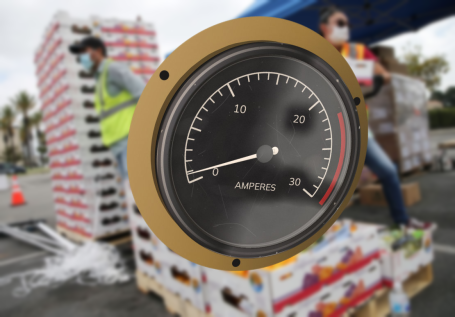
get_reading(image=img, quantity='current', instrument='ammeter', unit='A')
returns 1 A
